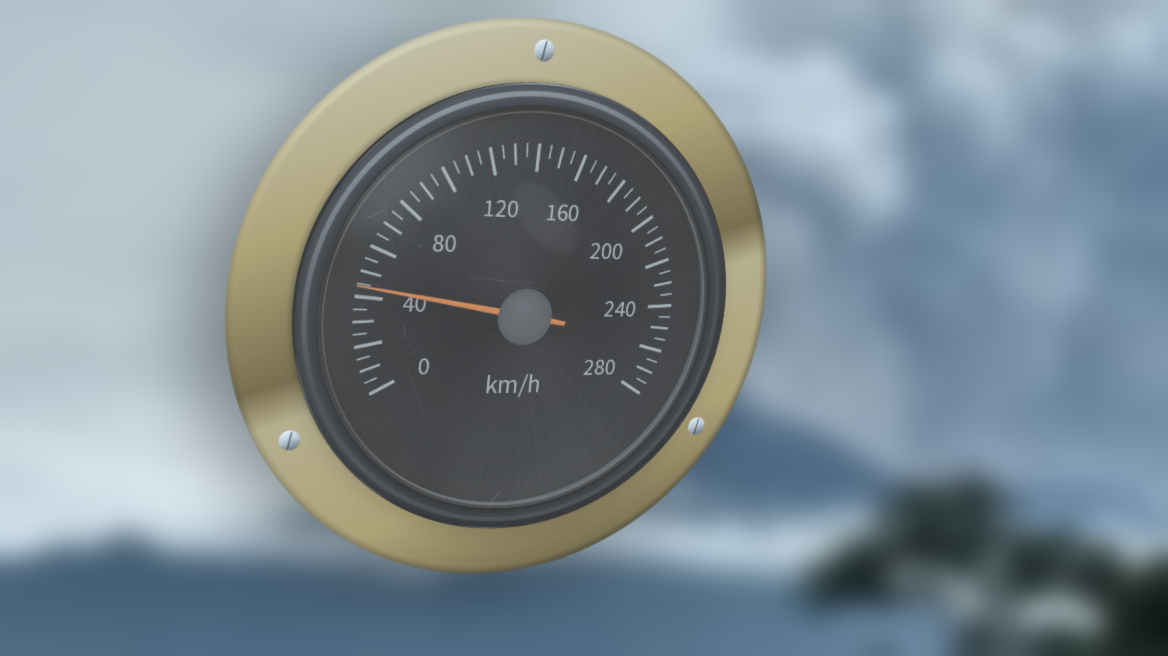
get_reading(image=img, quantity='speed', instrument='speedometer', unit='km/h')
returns 45 km/h
